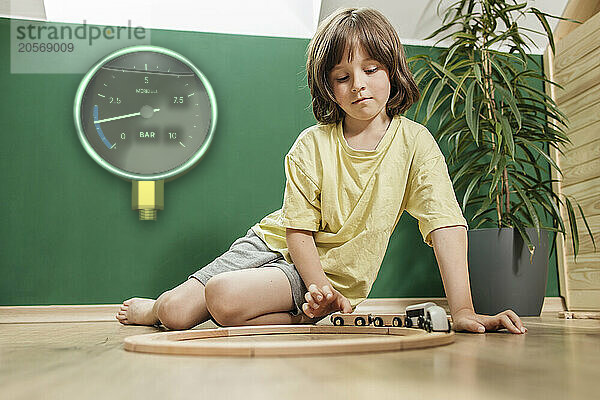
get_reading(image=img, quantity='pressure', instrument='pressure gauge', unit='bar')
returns 1.25 bar
